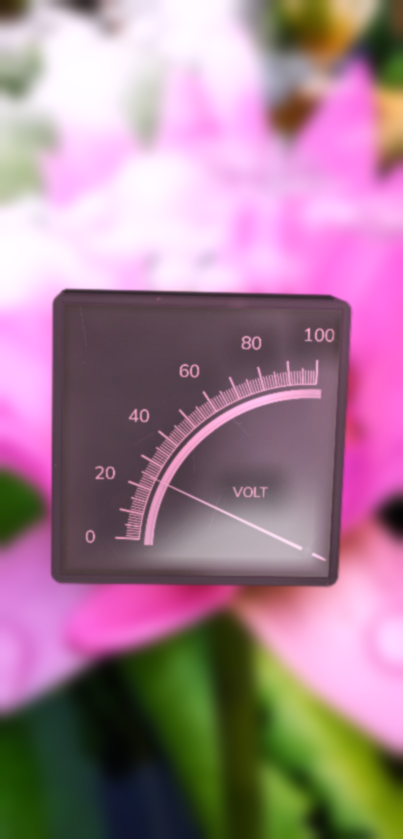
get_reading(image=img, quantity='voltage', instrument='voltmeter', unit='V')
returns 25 V
